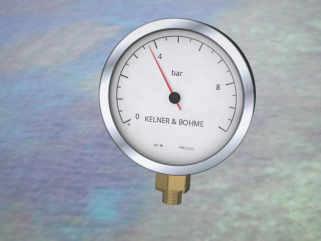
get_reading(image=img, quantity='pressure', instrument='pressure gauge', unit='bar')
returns 3.75 bar
